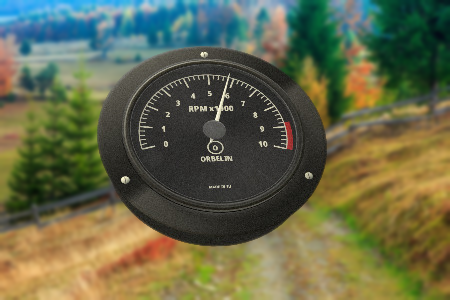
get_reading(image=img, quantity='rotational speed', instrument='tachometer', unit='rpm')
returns 5800 rpm
